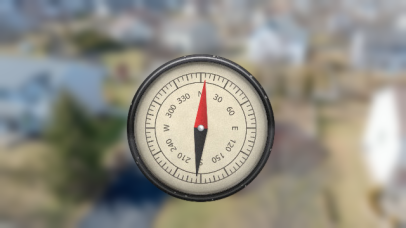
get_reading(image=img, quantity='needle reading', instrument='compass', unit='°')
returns 5 °
